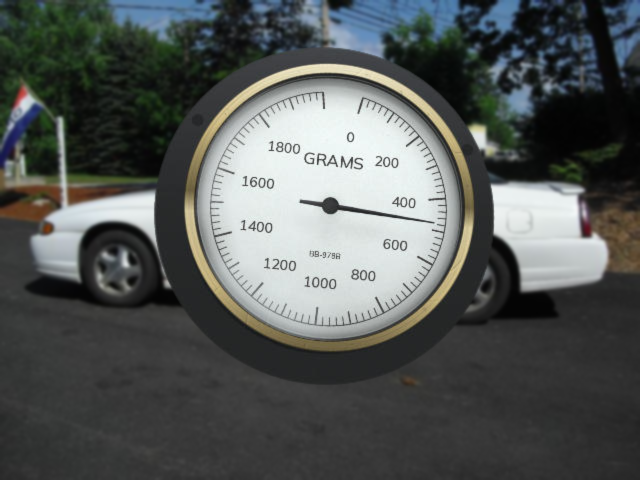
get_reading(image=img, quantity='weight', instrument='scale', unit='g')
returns 480 g
